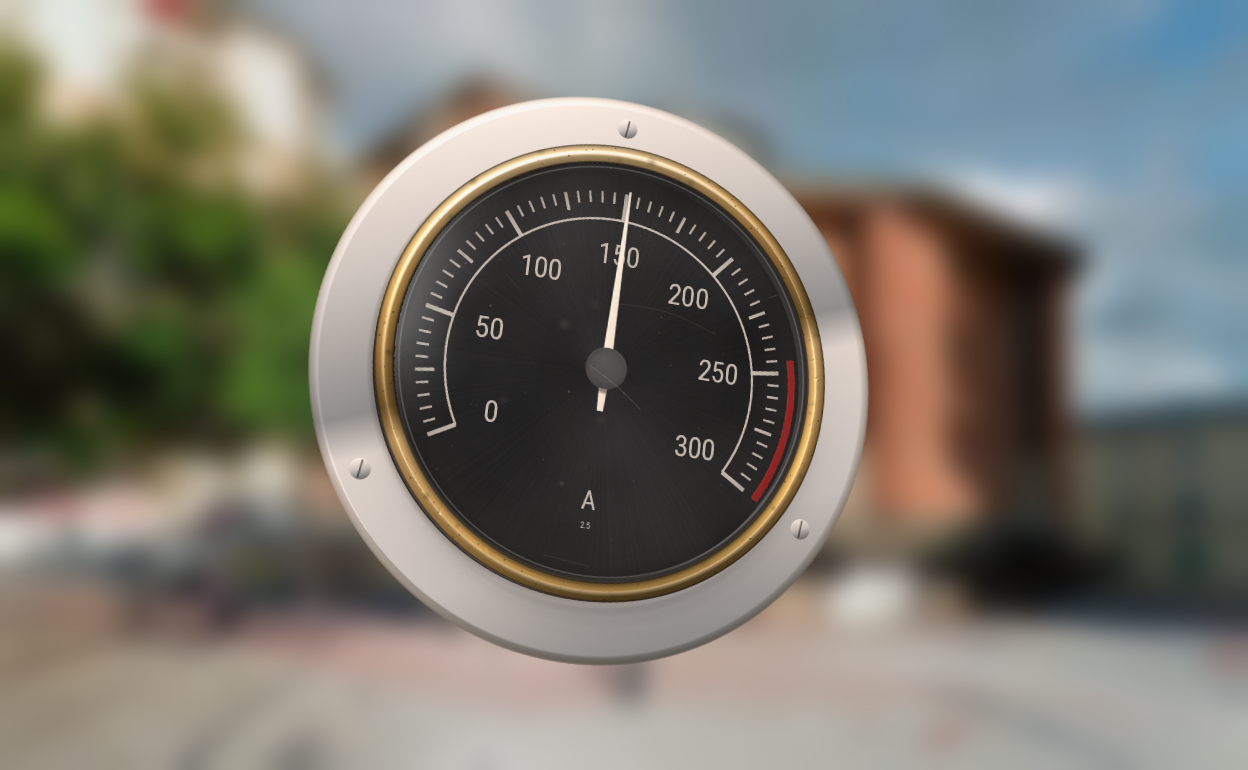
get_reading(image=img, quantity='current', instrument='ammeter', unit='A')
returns 150 A
